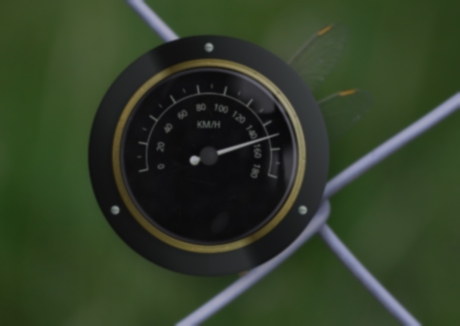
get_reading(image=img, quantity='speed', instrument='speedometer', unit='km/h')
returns 150 km/h
